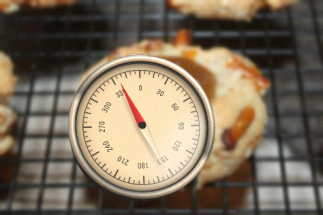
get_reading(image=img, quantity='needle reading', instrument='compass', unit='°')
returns 335 °
